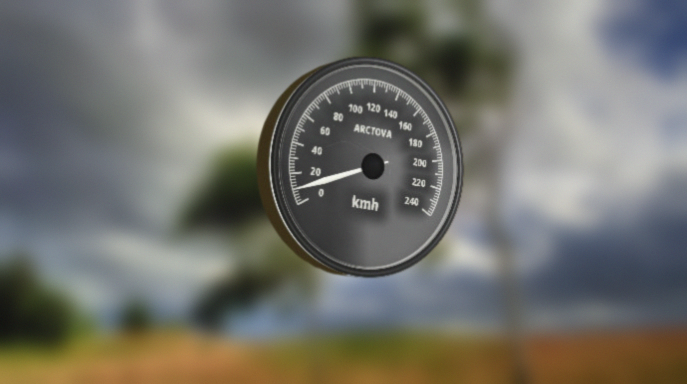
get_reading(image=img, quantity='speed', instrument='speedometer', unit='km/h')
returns 10 km/h
